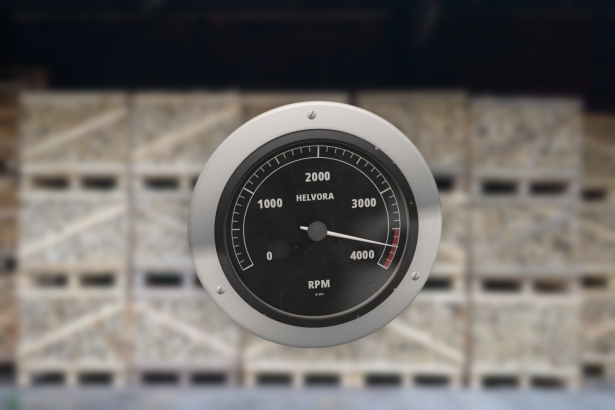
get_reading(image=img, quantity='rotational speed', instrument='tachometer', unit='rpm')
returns 3700 rpm
